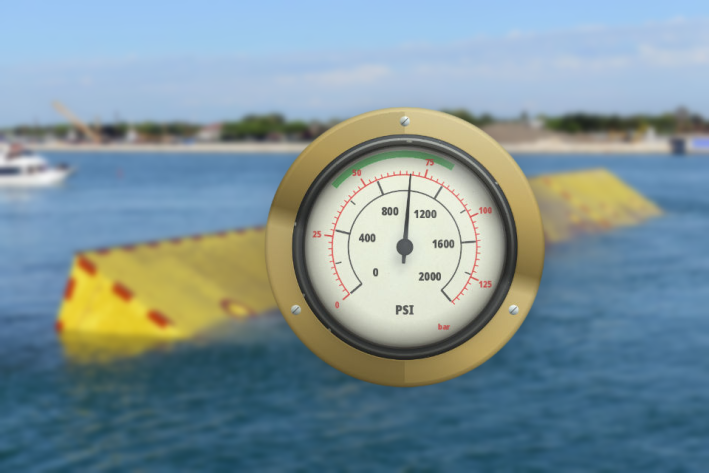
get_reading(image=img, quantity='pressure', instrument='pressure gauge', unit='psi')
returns 1000 psi
